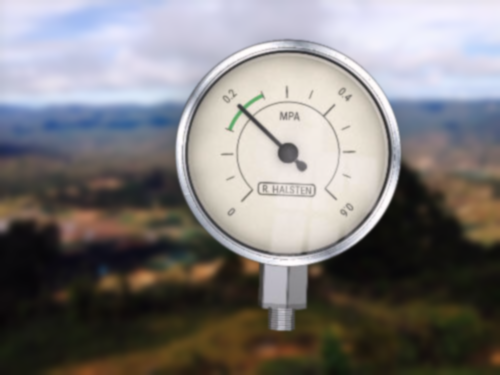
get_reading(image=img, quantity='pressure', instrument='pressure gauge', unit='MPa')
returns 0.2 MPa
